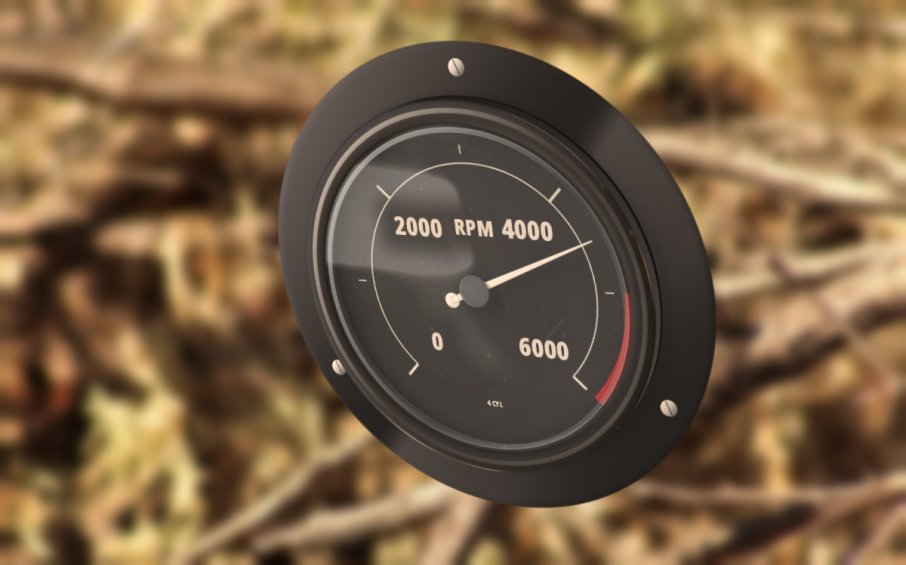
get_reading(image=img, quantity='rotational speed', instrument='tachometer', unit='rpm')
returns 4500 rpm
